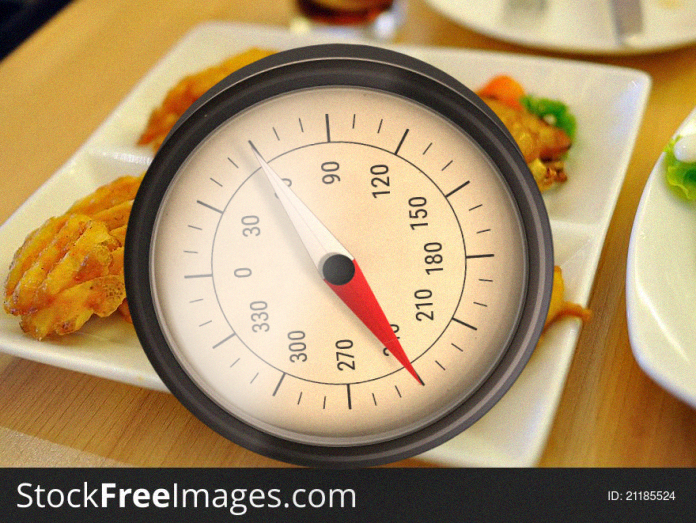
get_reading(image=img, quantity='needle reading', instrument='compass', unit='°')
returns 240 °
